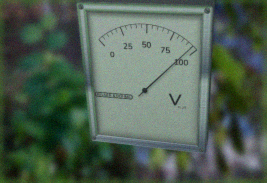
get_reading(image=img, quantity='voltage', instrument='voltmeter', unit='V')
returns 95 V
